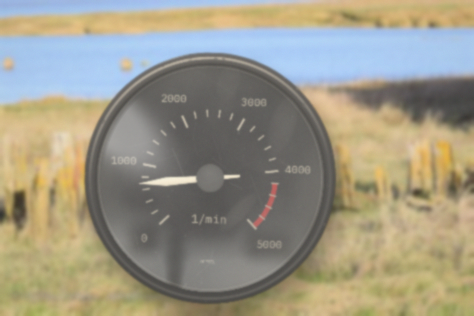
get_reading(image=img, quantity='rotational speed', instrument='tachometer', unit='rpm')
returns 700 rpm
